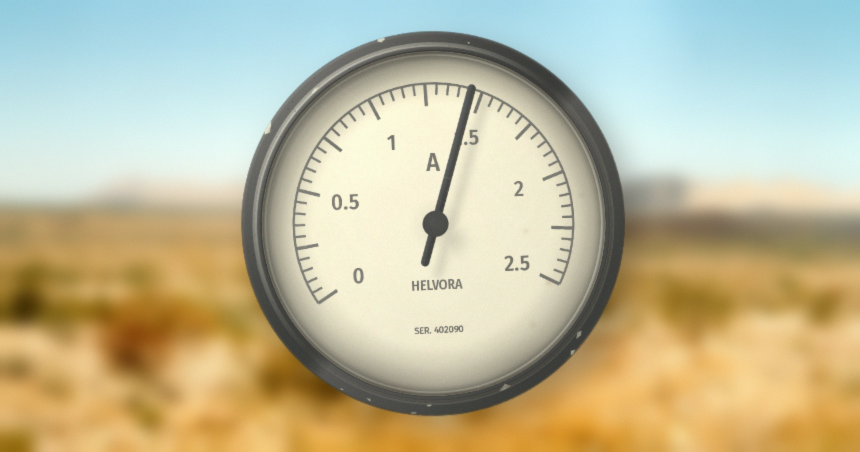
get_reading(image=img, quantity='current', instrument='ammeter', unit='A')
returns 1.45 A
